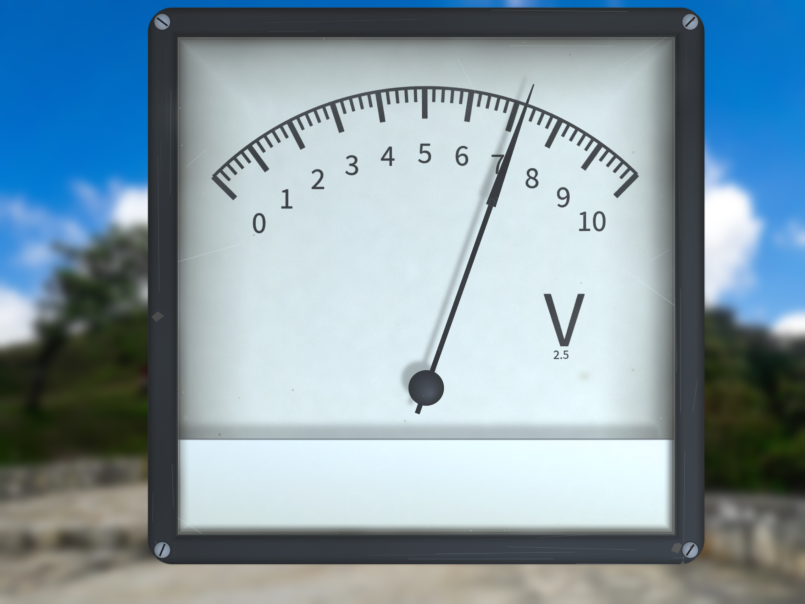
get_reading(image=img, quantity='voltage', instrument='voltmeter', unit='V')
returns 7.2 V
